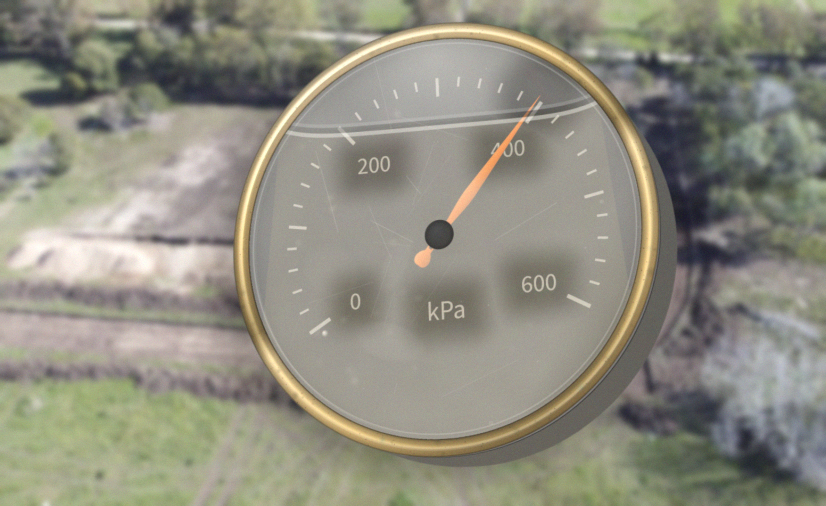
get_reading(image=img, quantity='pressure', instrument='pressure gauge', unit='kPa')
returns 400 kPa
